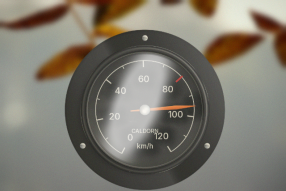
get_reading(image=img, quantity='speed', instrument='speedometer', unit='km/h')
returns 95 km/h
